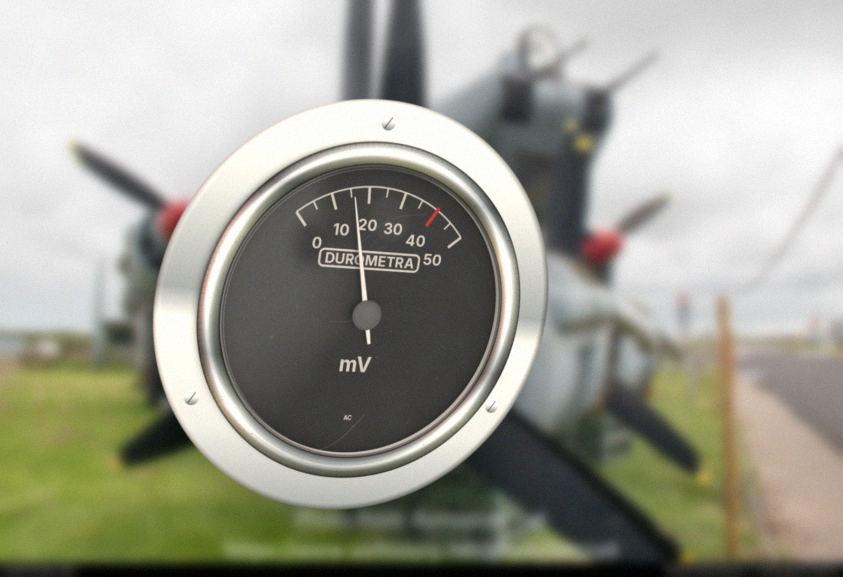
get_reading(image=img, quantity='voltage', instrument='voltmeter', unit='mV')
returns 15 mV
